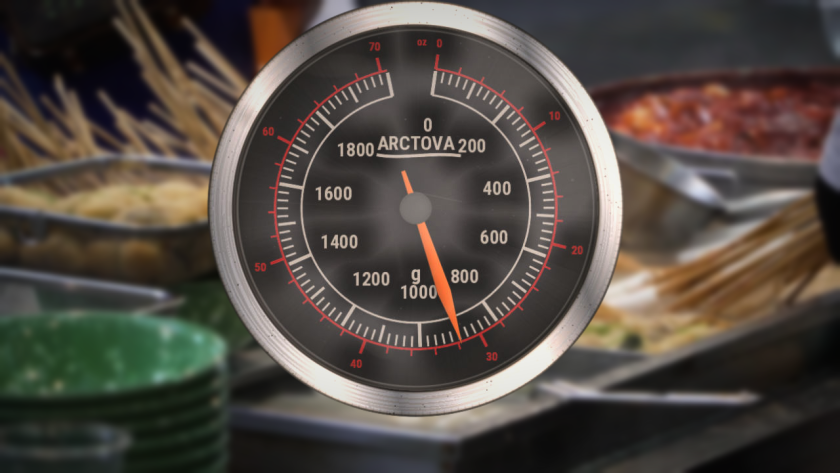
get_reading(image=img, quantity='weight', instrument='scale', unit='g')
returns 900 g
